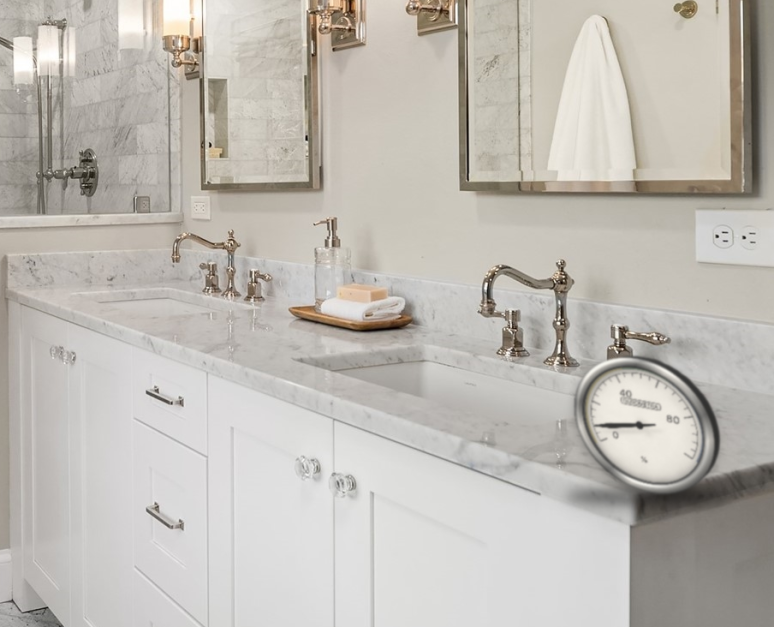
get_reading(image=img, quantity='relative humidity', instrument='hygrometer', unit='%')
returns 8 %
